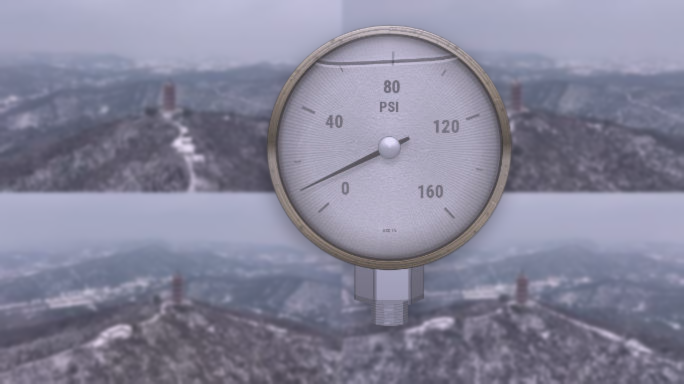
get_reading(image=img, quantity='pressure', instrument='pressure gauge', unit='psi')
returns 10 psi
